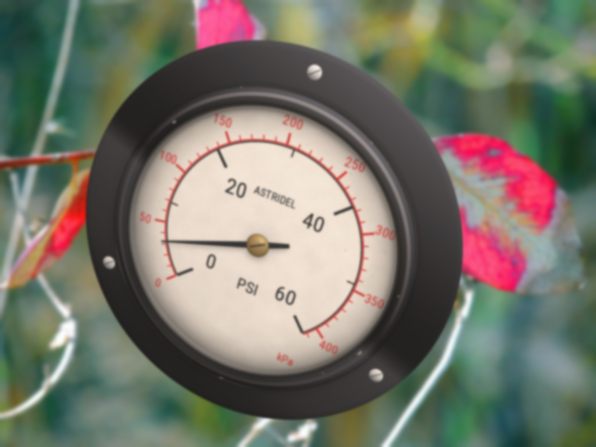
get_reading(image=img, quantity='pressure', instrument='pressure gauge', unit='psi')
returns 5 psi
